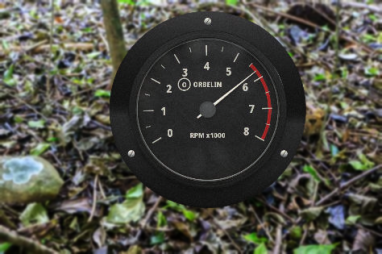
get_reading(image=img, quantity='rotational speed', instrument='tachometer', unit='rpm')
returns 5750 rpm
